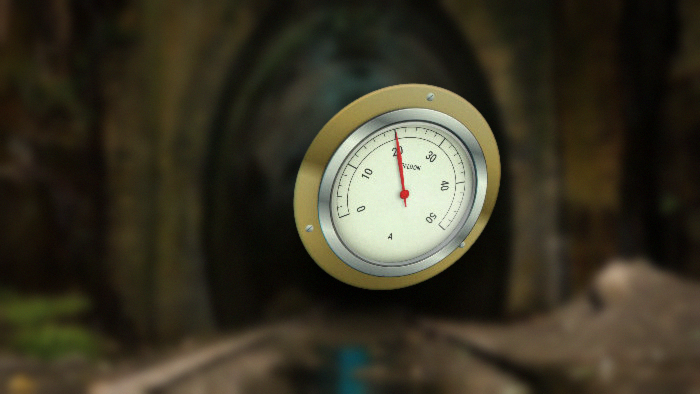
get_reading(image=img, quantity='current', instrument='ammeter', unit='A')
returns 20 A
